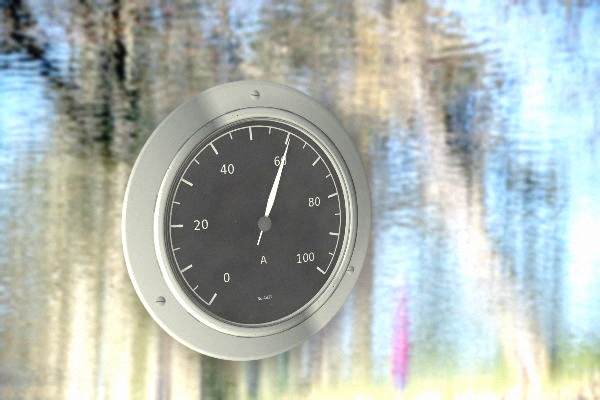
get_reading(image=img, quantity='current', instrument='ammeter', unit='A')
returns 60 A
